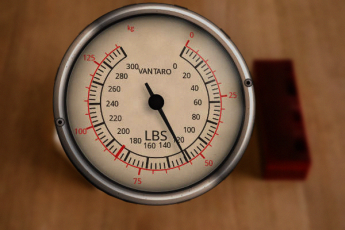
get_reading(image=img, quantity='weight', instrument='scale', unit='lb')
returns 124 lb
